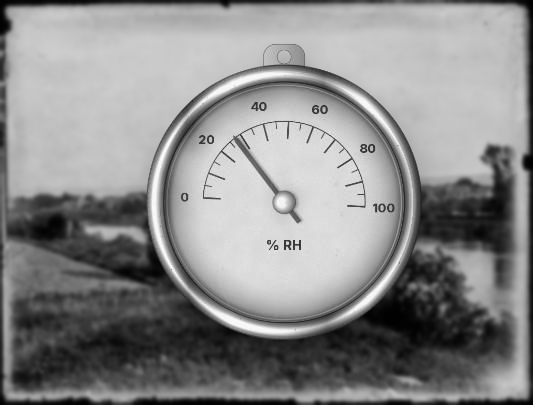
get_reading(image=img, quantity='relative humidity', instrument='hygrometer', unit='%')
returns 27.5 %
